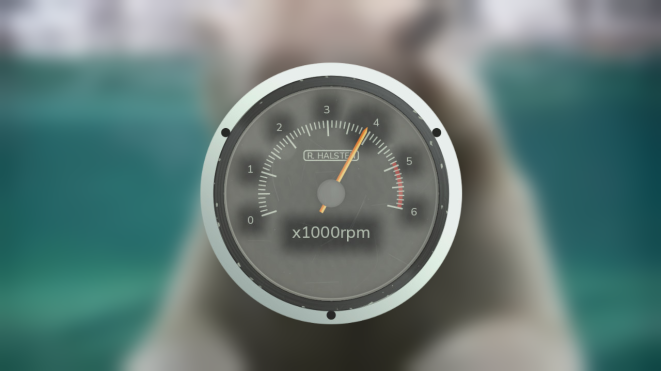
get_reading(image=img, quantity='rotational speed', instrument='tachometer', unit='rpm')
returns 3900 rpm
